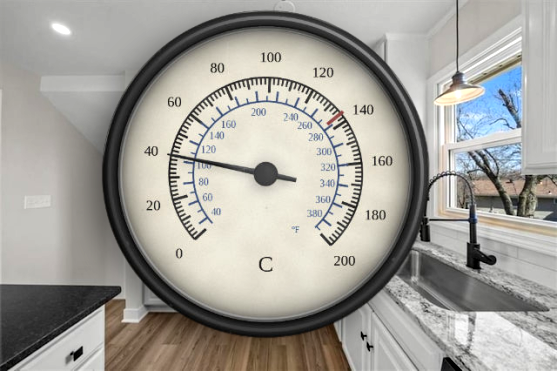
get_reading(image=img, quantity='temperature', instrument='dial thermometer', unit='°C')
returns 40 °C
